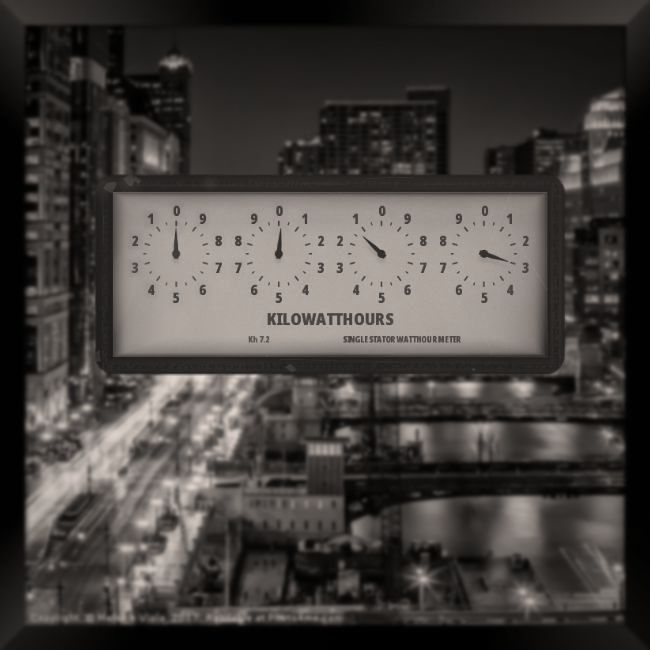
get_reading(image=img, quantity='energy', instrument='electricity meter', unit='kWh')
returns 13 kWh
